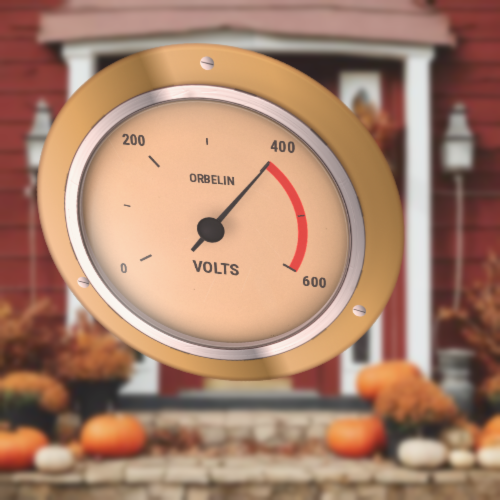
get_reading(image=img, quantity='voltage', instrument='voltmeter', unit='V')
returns 400 V
